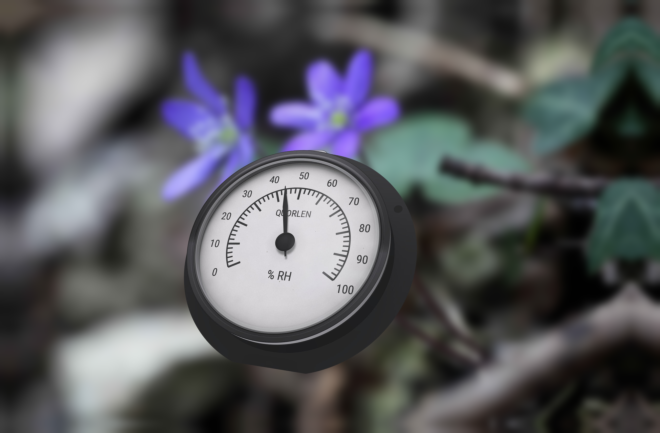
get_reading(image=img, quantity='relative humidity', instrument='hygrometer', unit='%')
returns 44 %
